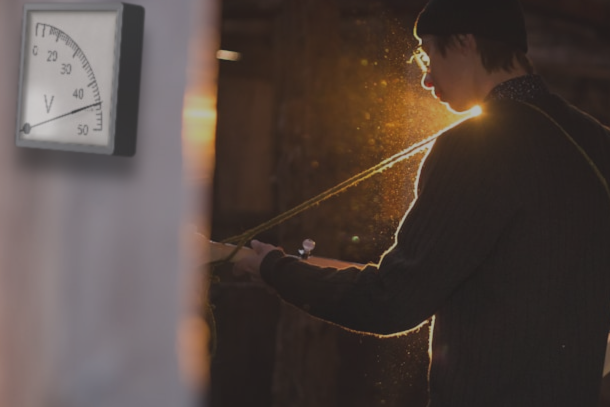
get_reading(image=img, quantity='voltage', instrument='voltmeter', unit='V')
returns 45 V
